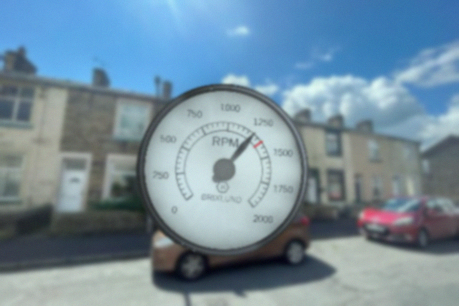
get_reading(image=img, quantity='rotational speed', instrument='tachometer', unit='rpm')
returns 1250 rpm
